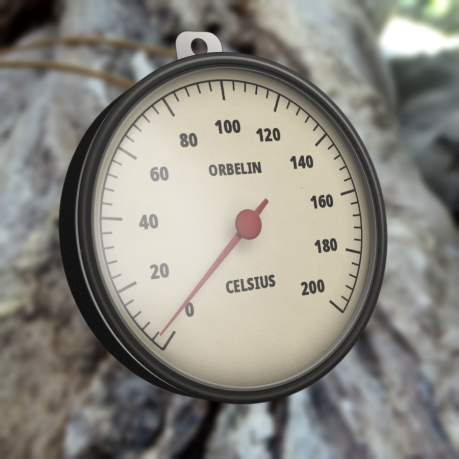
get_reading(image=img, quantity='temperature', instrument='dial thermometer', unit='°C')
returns 4 °C
